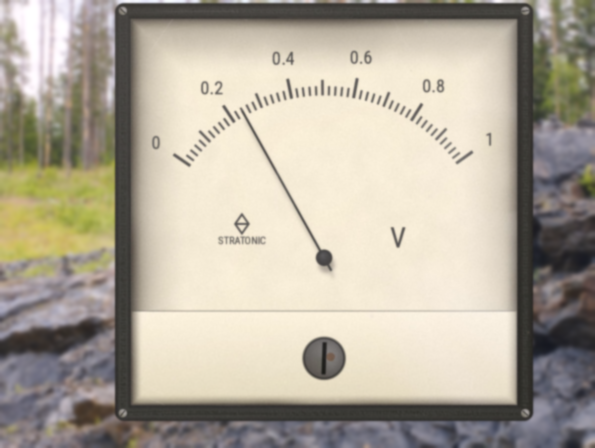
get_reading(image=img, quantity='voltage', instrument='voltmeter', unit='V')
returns 0.24 V
